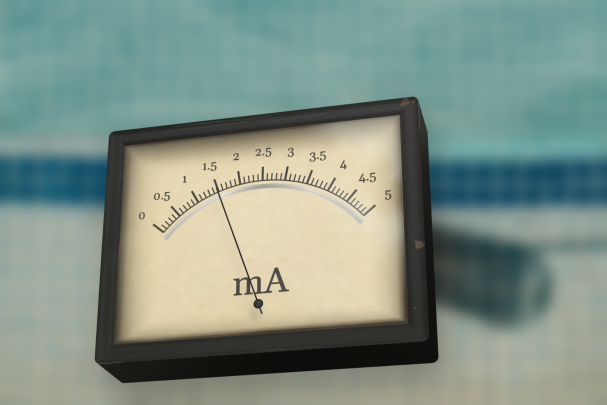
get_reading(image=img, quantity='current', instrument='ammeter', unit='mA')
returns 1.5 mA
